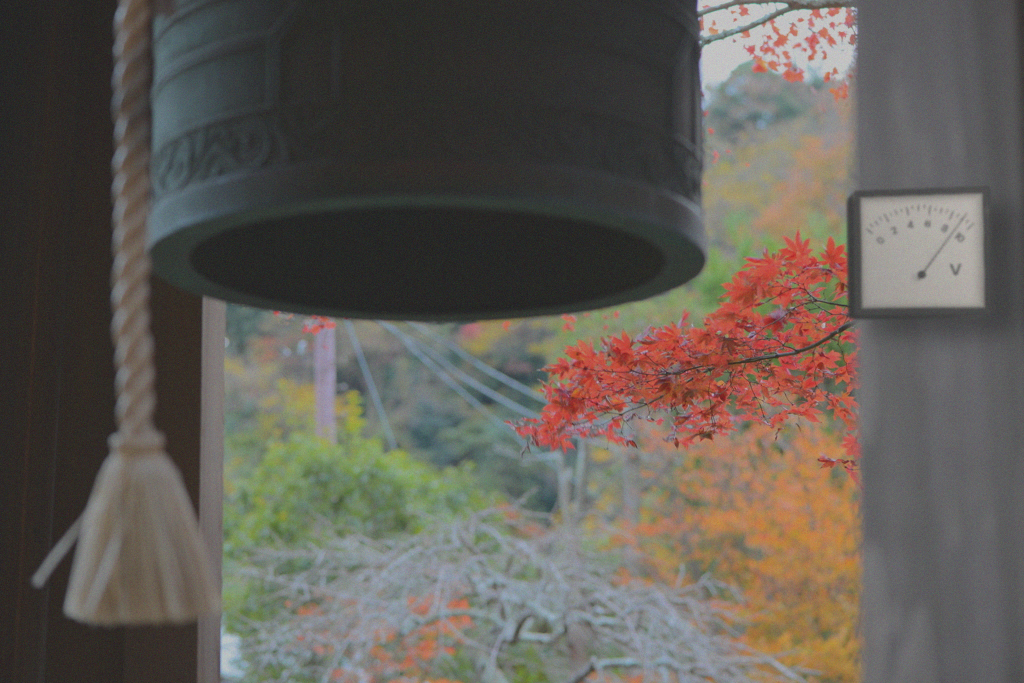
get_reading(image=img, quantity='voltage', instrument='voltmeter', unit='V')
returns 9 V
